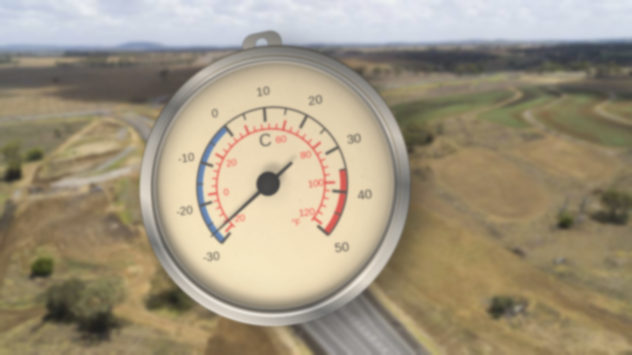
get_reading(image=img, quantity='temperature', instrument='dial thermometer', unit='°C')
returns -27.5 °C
